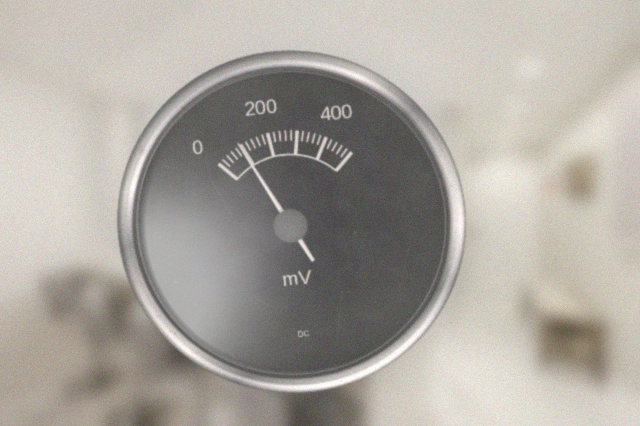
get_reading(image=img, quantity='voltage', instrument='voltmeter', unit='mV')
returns 100 mV
